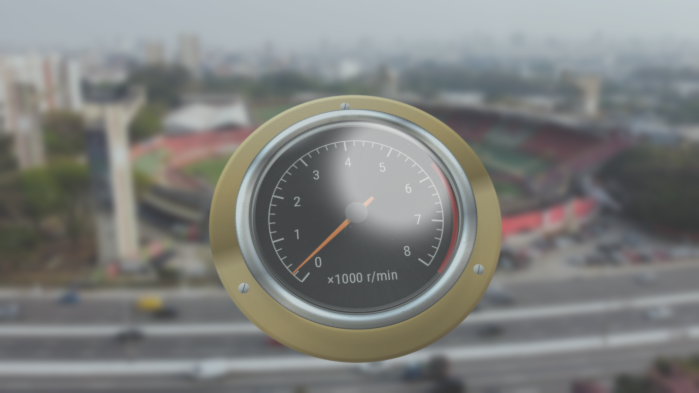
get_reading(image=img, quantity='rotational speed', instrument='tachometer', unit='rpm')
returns 200 rpm
